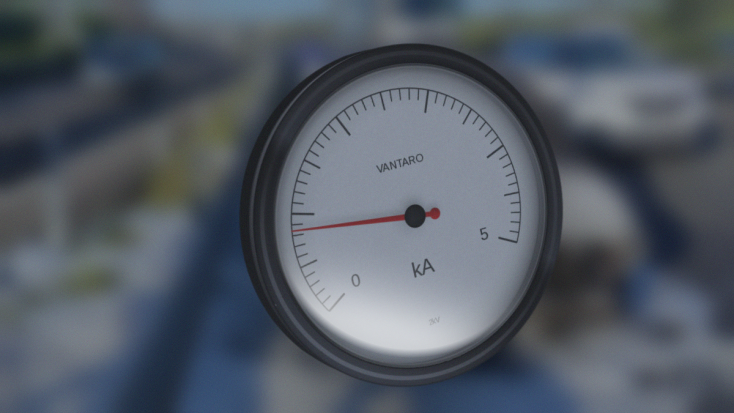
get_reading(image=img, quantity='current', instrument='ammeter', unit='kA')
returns 0.85 kA
